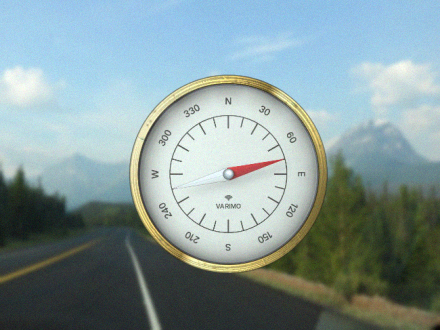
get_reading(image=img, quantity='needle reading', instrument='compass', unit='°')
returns 75 °
